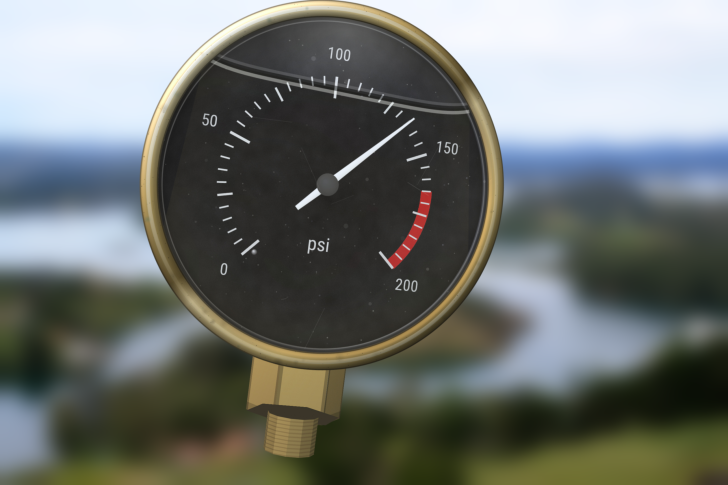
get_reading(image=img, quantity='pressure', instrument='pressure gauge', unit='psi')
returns 135 psi
